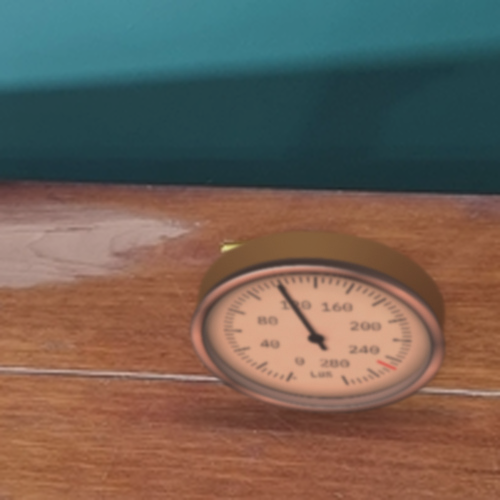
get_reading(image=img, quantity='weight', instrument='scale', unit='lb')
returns 120 lb
